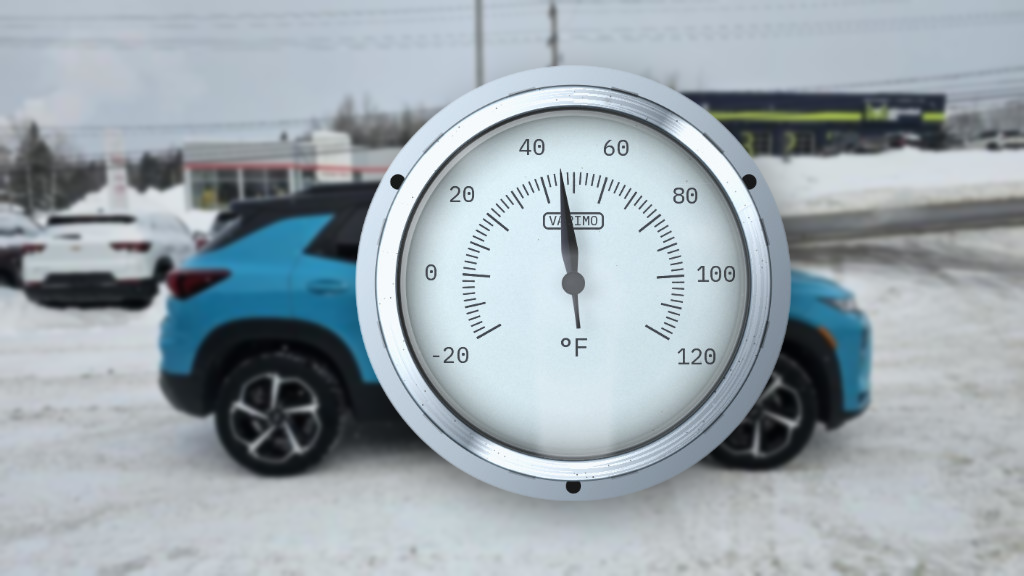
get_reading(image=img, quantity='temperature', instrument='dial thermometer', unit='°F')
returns 46 °F
